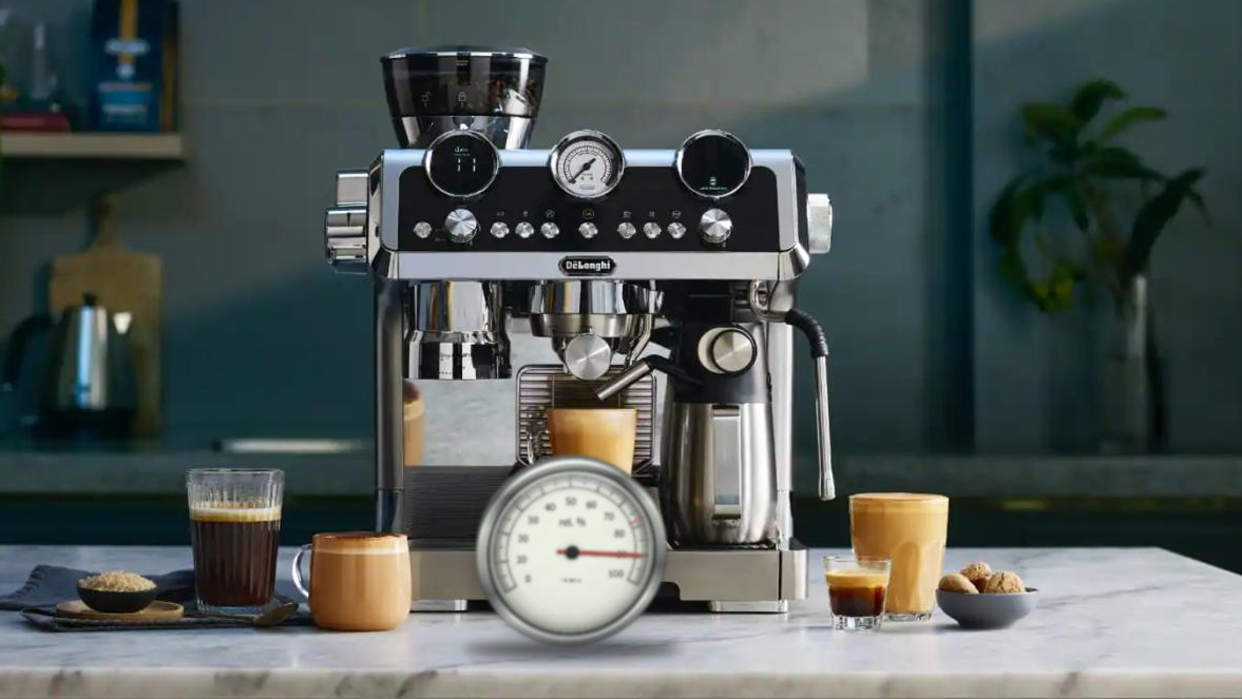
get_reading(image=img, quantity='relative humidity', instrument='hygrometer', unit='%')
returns 90 %
